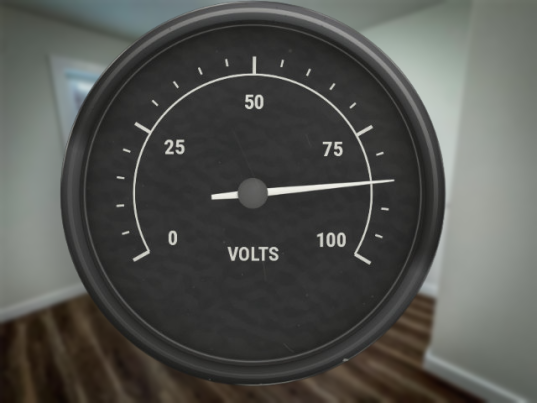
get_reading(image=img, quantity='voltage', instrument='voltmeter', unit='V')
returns 85 V
